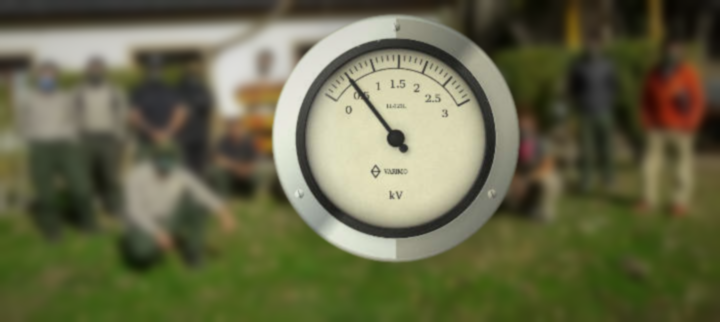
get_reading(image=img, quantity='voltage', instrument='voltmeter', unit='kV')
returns 0.5 kV
